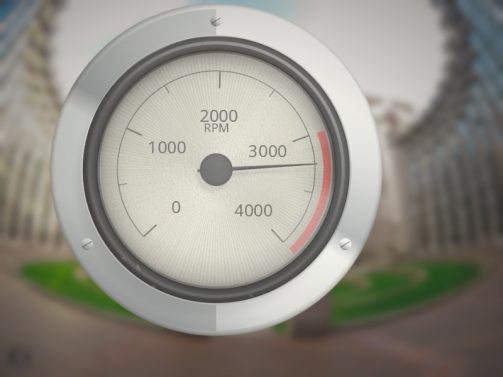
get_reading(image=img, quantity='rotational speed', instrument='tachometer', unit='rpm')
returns 3250 rpm
